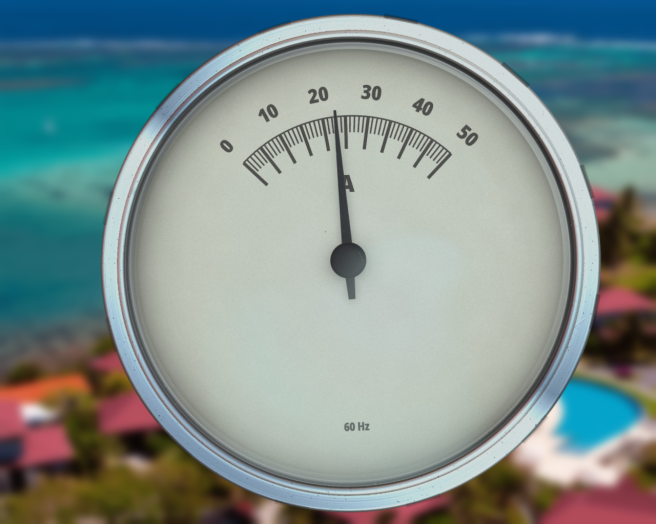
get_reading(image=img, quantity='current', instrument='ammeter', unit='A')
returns 23 A
